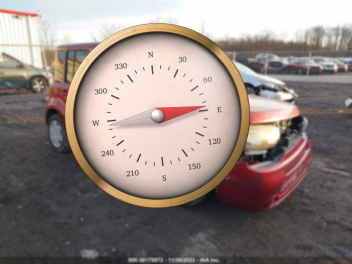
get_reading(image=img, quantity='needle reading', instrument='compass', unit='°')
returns 85 °
